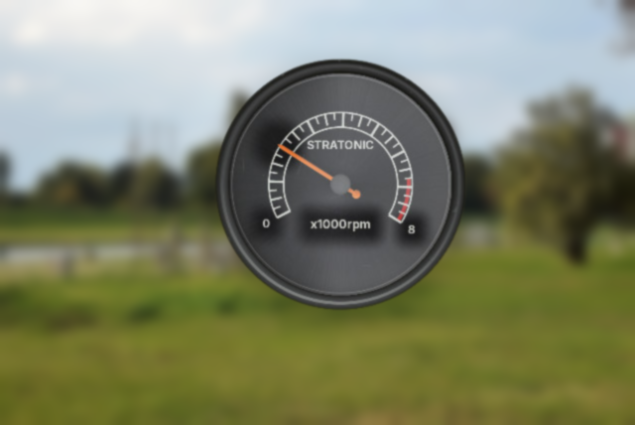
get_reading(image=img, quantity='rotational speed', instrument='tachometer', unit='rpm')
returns 2000 rpm
